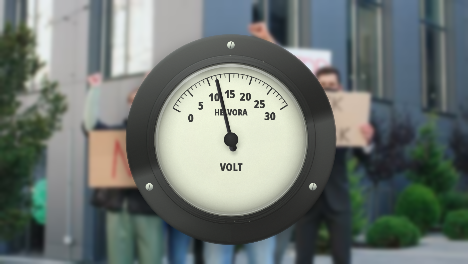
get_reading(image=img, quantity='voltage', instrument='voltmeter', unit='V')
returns 12 V
